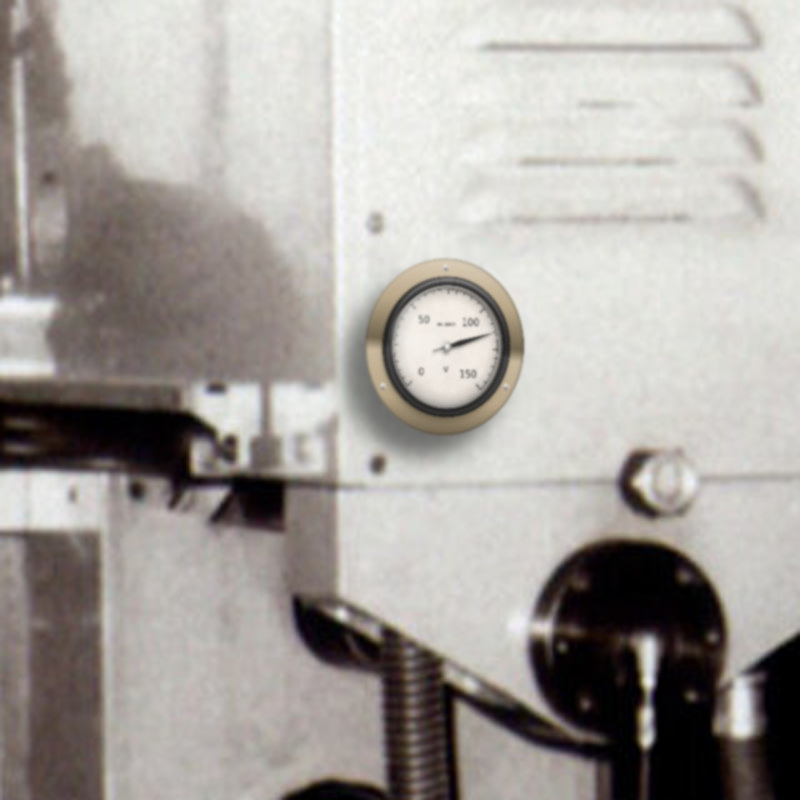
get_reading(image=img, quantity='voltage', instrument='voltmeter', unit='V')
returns 115 V
